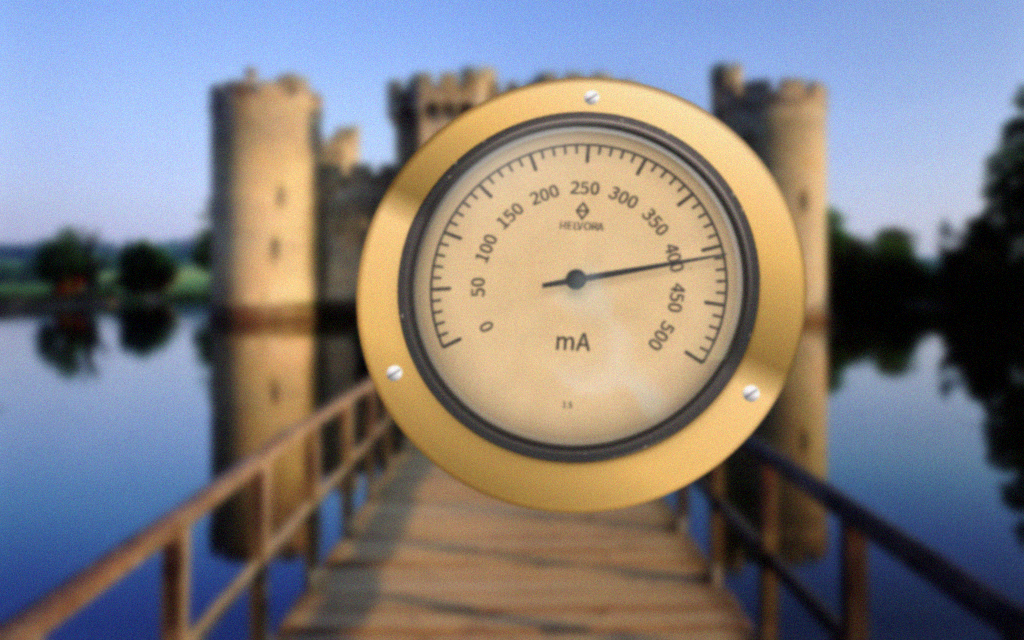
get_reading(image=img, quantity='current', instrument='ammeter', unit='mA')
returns 410 mA
